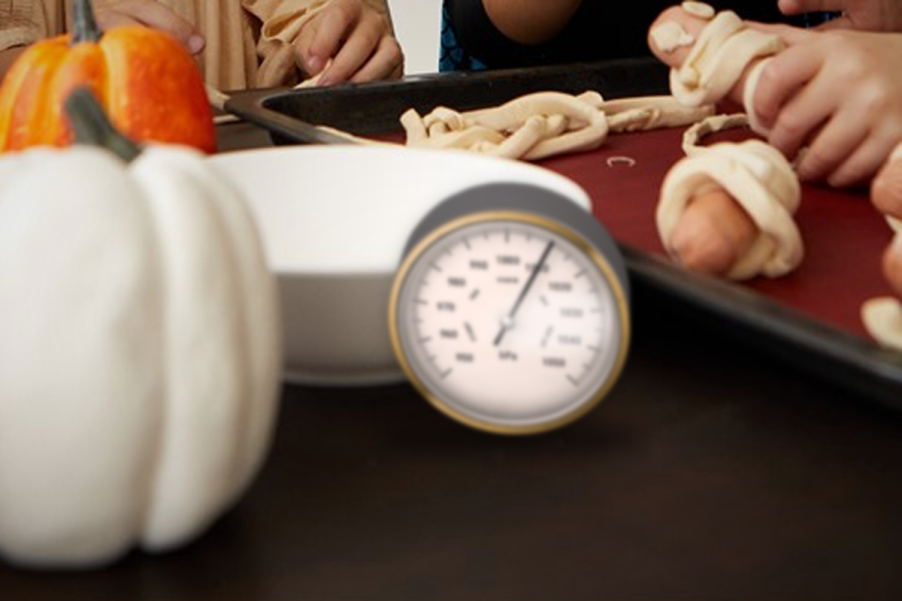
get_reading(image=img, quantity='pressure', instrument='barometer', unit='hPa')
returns 1010 hPa
